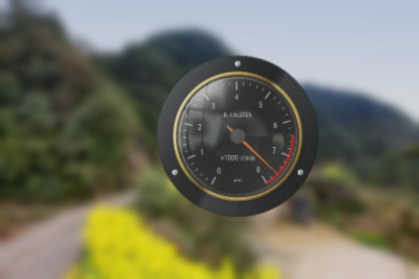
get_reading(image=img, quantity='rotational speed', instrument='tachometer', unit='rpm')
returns 7600 rpm
